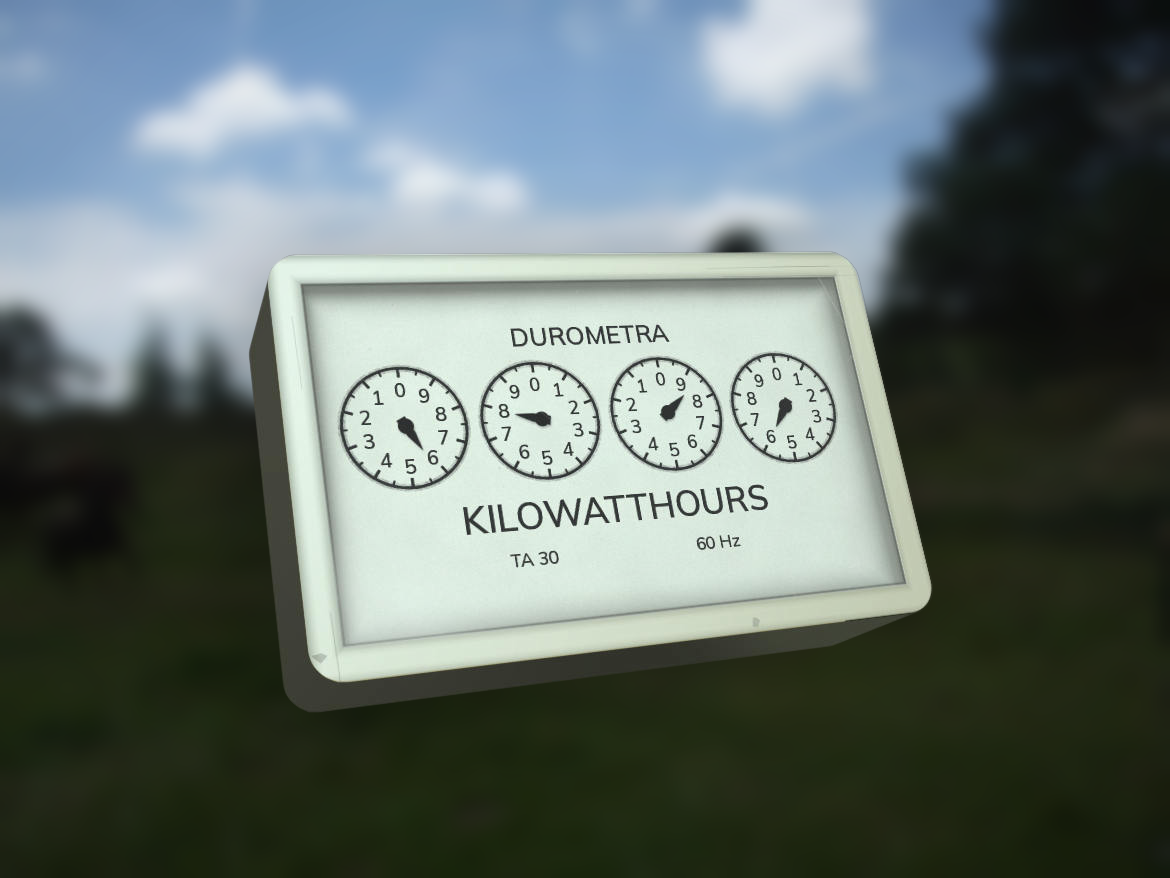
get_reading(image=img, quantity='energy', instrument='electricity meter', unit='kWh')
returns 5786 kWh
